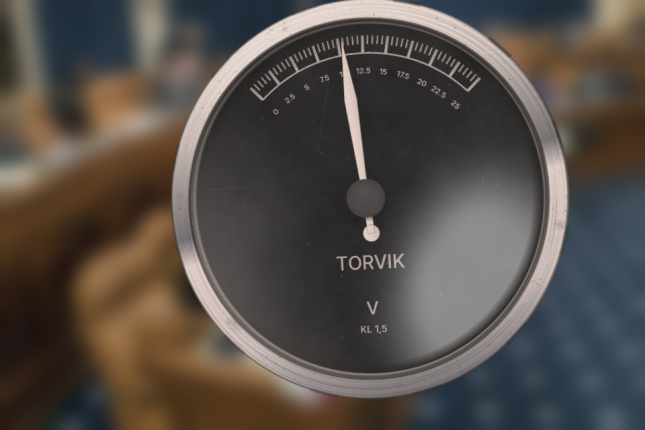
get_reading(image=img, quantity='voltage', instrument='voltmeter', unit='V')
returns 10.5 V
